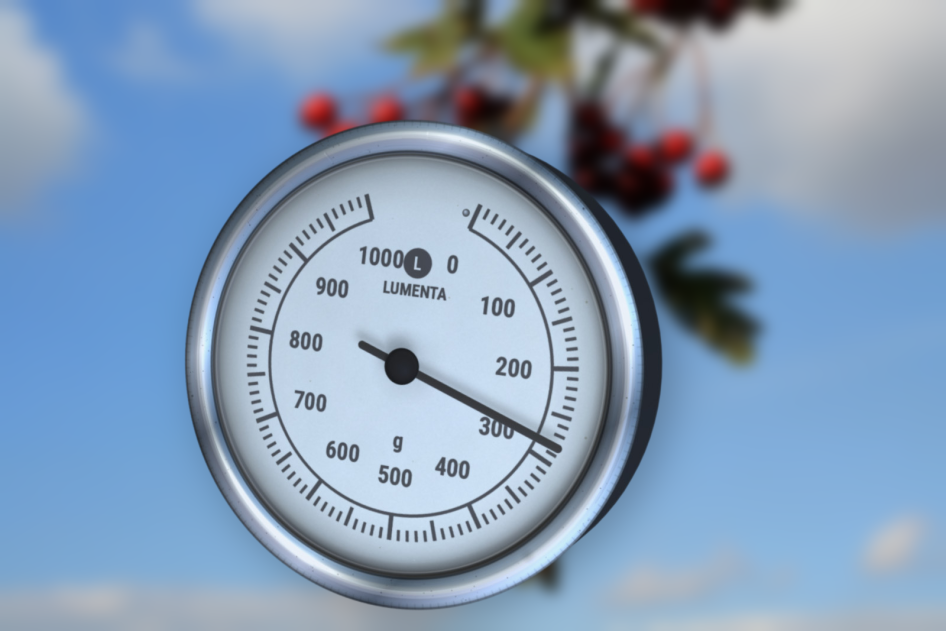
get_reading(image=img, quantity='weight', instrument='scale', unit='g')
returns 280 g
